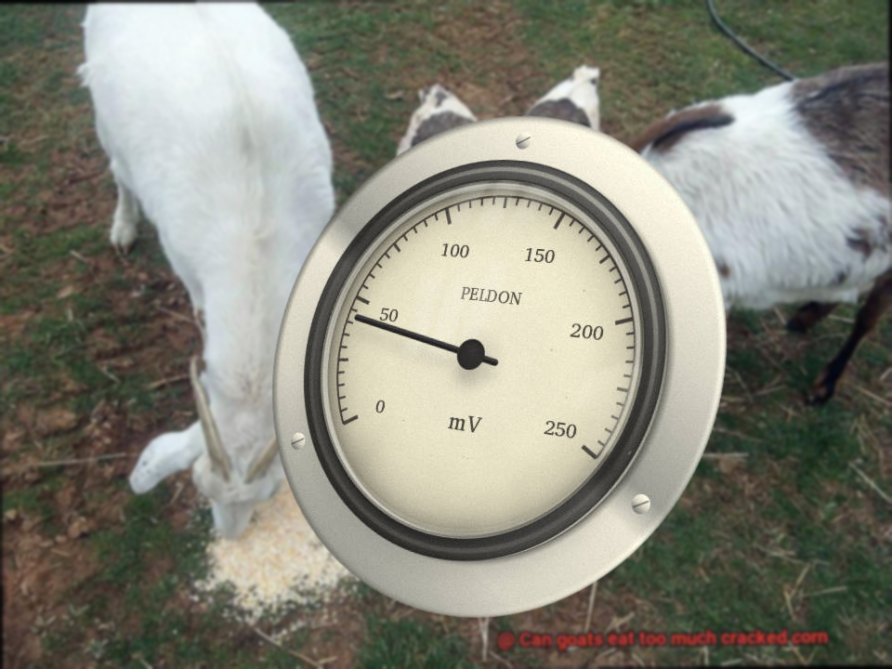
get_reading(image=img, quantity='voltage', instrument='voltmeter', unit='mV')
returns 42.5 mV
